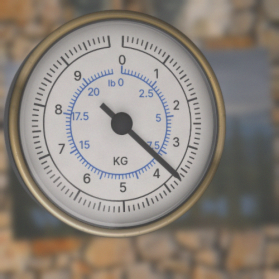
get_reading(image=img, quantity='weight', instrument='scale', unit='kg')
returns 3.7 kg
